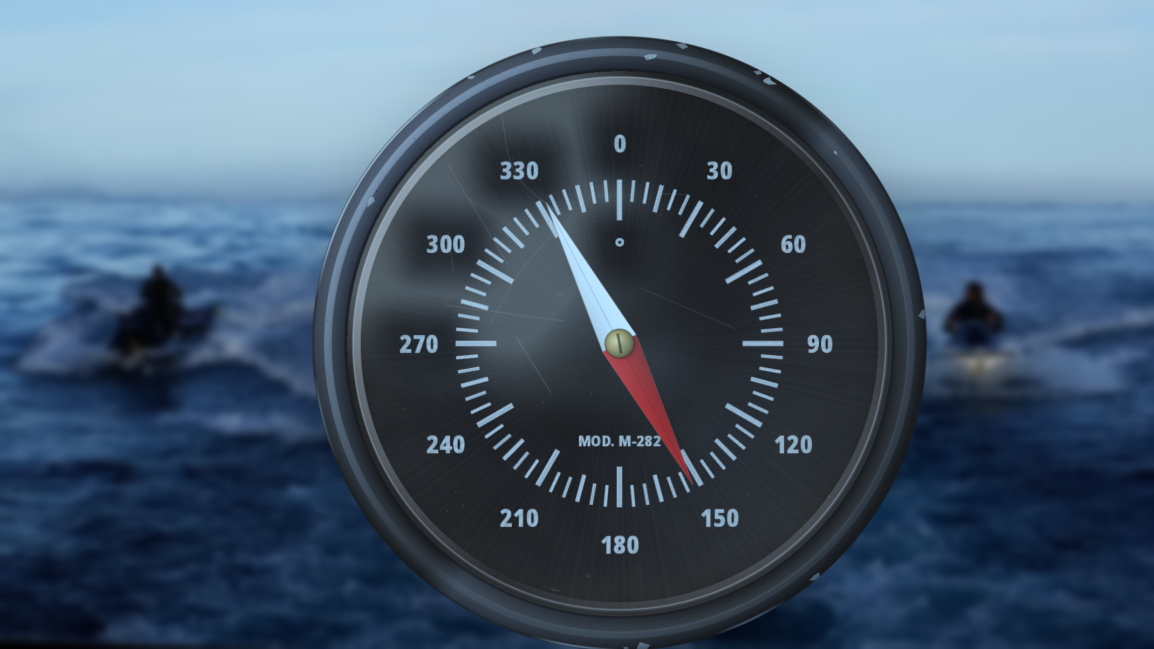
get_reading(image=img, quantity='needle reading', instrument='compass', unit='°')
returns 152.5 °
